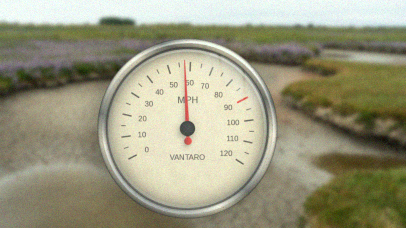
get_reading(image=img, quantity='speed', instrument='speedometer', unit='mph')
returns 57.5 mph
